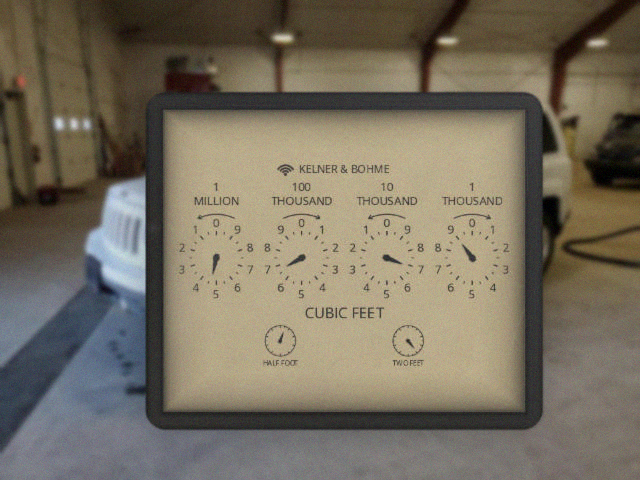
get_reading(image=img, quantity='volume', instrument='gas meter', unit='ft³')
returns 466900 ft³
